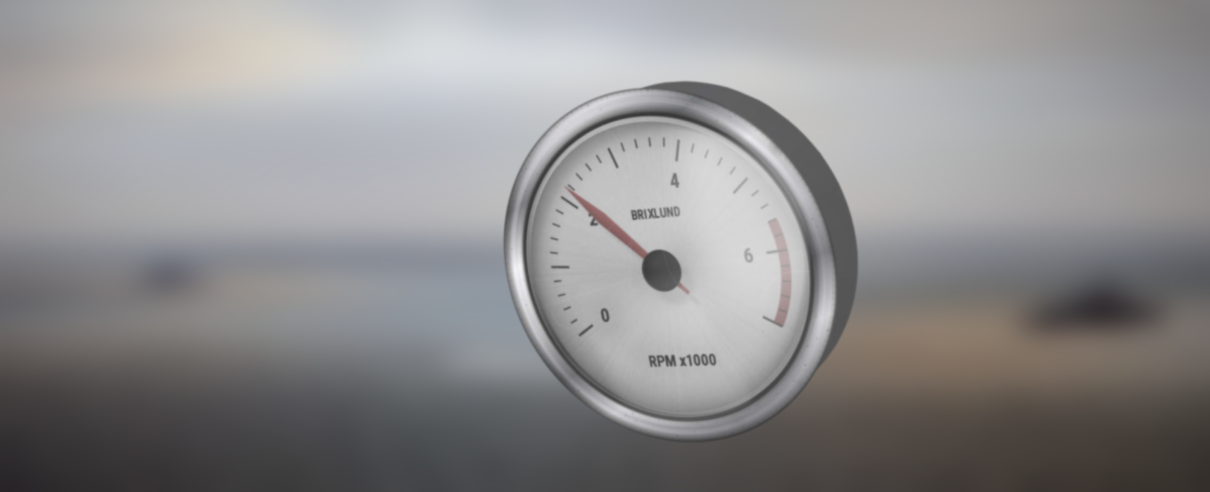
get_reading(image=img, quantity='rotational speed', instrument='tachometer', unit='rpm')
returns 2200 rpm
